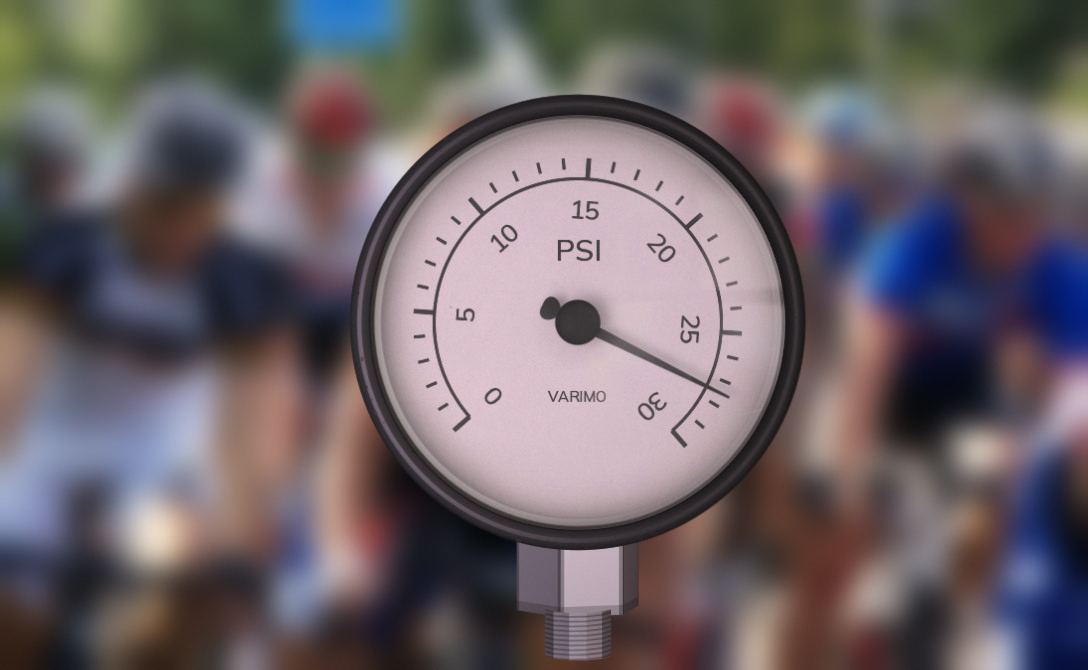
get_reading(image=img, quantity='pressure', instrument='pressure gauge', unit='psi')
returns 27.5 psi
